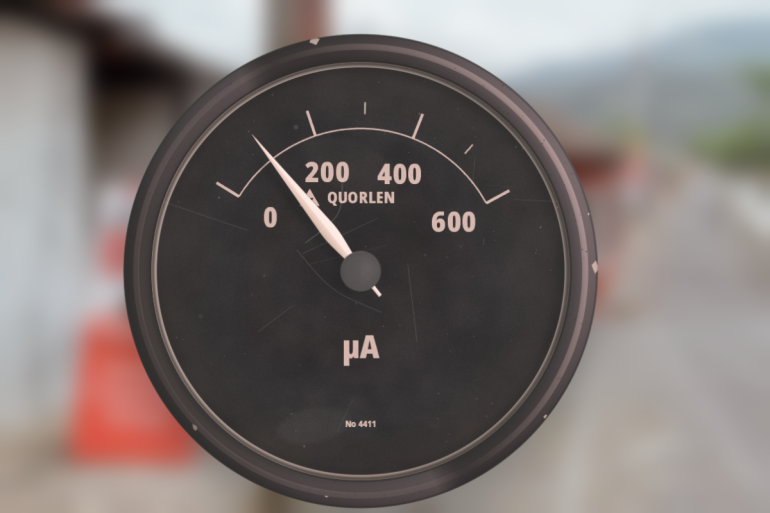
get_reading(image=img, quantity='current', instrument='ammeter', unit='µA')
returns 100 µA
